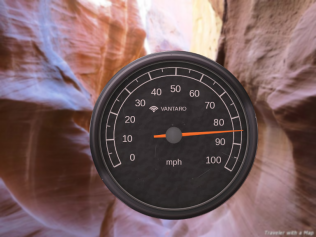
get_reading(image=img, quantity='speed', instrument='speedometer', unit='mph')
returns 85 mph
